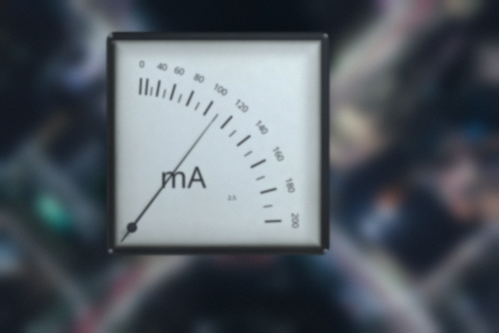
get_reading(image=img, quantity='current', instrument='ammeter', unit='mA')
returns 110 mA
